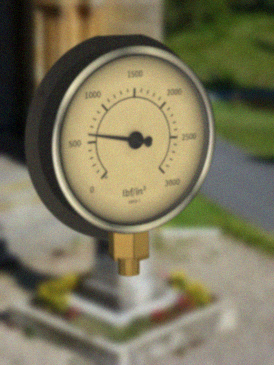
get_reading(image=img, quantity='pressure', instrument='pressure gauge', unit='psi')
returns 600 psi
